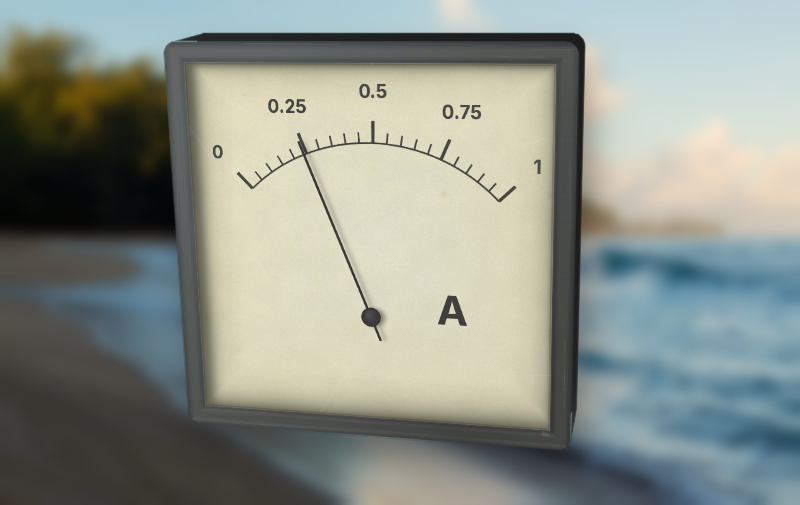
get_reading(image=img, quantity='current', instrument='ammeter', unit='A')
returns 0.25 A
